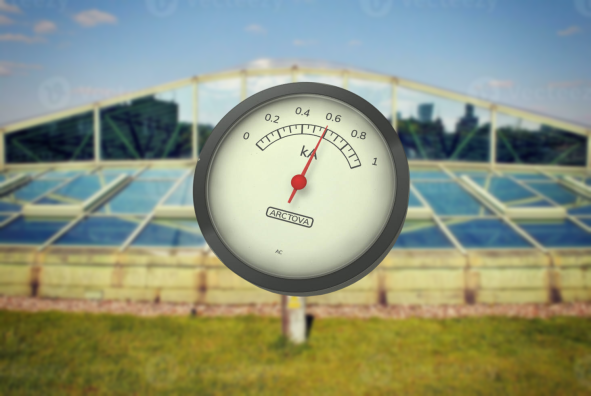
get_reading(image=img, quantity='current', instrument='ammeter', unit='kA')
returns 0.6 kA
